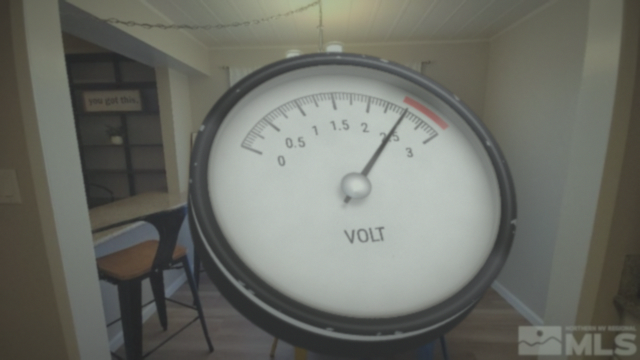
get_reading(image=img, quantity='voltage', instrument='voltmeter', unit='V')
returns 2.5 V
